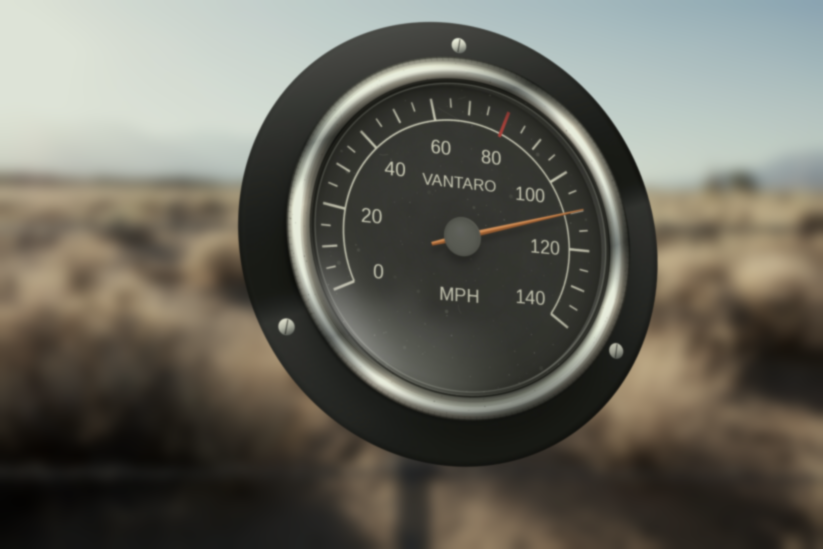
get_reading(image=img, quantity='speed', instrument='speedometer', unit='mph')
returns 110 mph
